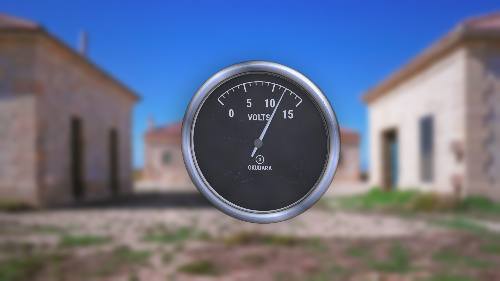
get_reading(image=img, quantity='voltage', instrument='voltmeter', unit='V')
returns 12 V
